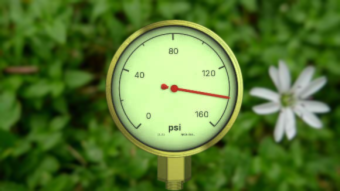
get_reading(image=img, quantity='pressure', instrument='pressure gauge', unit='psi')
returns 140 psi
